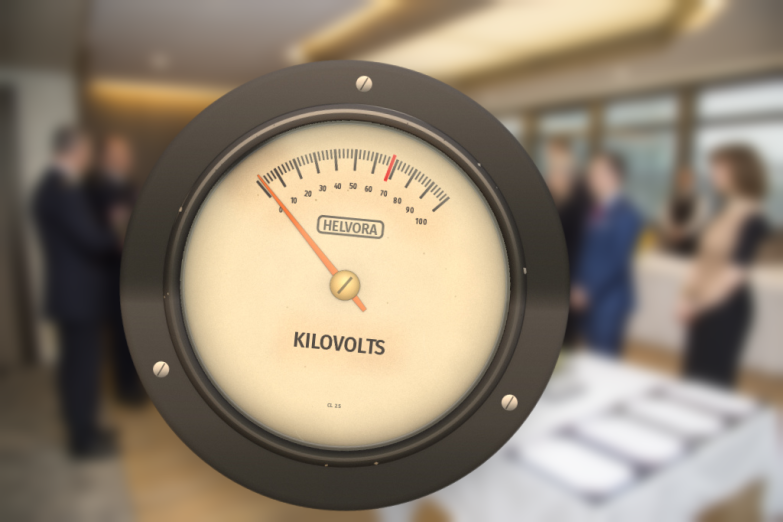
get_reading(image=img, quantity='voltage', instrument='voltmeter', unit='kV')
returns 2 kV
